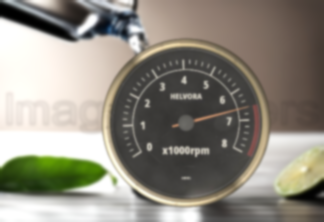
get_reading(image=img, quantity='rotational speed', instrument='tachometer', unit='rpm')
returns 6600 rpm
